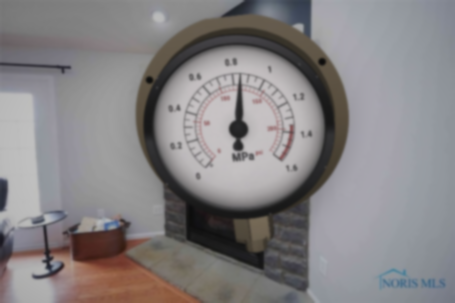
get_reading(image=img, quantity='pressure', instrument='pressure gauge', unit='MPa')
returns 0.85 MPa
